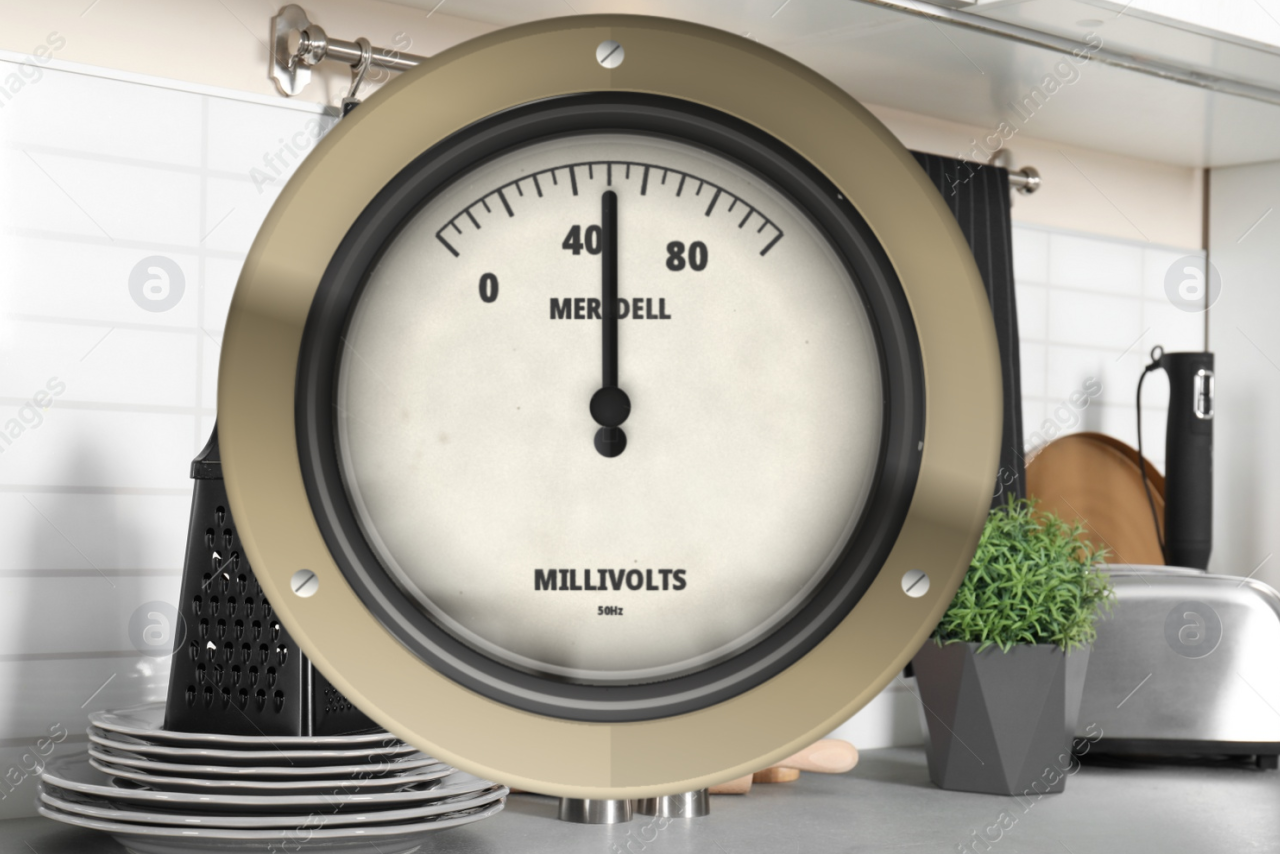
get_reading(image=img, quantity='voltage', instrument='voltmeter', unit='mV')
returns 50 mV
